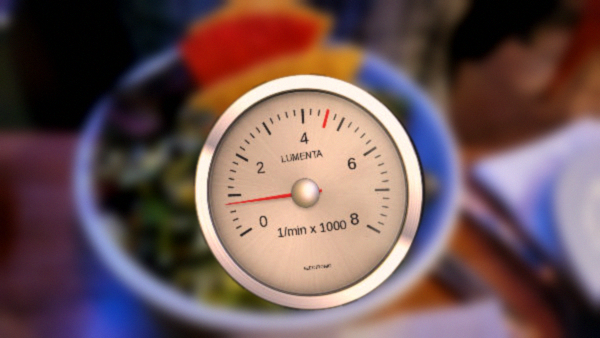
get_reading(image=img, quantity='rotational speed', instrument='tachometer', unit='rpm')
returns 800 rpm
